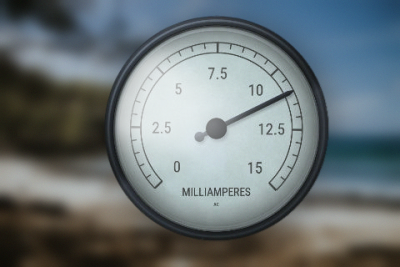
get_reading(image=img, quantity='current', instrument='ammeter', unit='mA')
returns 11 mA
